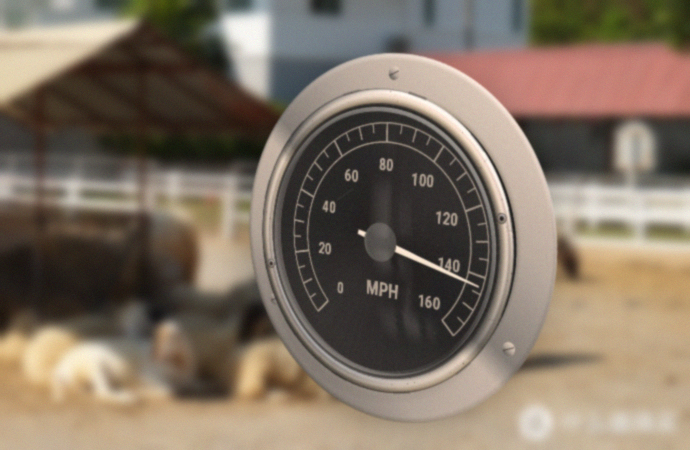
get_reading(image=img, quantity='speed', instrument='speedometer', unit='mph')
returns 142.5 mph
